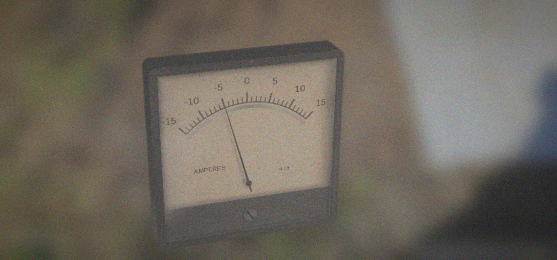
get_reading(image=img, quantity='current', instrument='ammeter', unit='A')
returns -5 A
